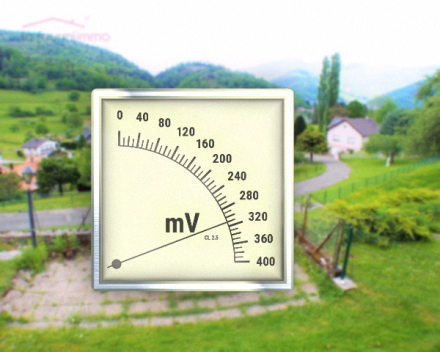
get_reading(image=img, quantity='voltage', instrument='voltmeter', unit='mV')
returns 310 mV
